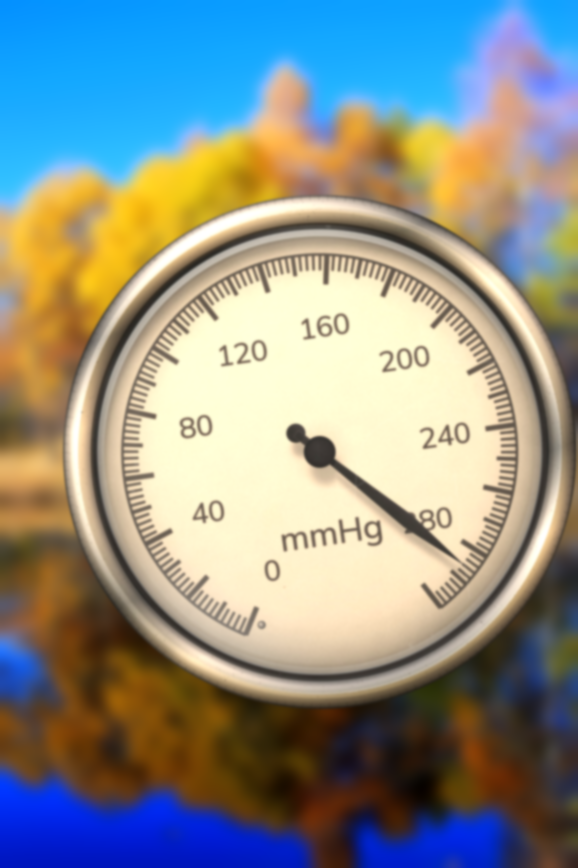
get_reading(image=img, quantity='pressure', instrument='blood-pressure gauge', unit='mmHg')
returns 286 mmHg
